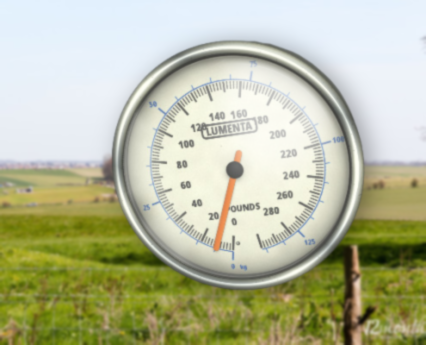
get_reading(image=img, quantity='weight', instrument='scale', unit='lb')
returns 10 lb
